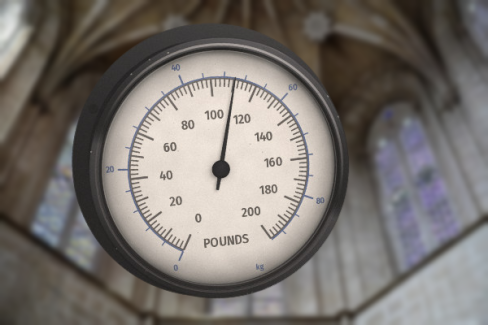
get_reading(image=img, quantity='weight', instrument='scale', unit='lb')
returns 110 lb
